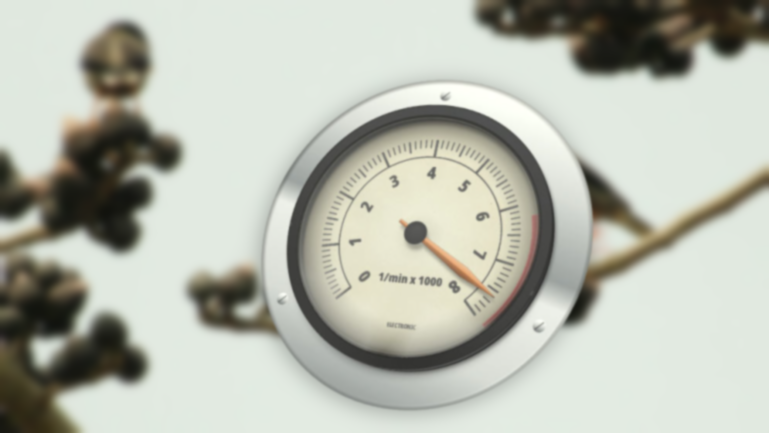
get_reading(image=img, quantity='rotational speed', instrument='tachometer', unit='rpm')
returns 7600 rpm
